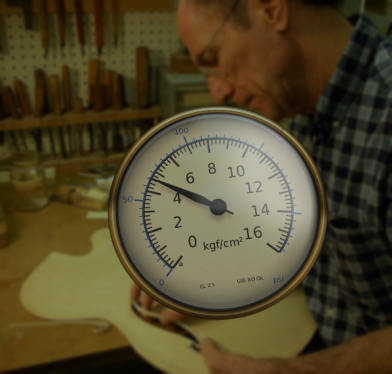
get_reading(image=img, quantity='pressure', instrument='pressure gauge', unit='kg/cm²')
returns 4.6 kg/cm²
